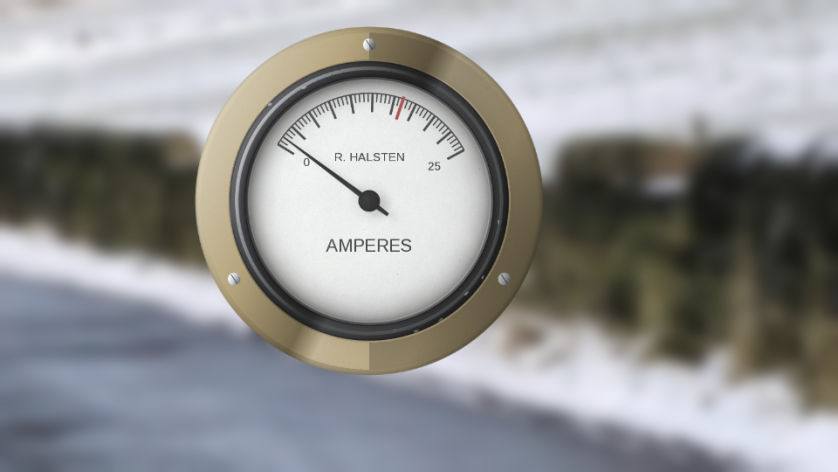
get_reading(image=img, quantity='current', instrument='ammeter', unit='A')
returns 1 A
